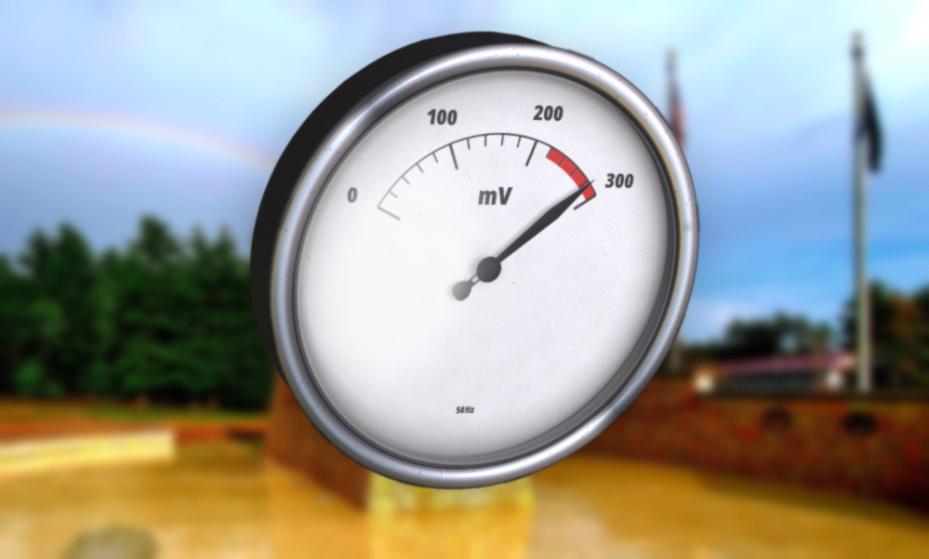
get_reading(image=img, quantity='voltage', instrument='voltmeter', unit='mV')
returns 280 mV
